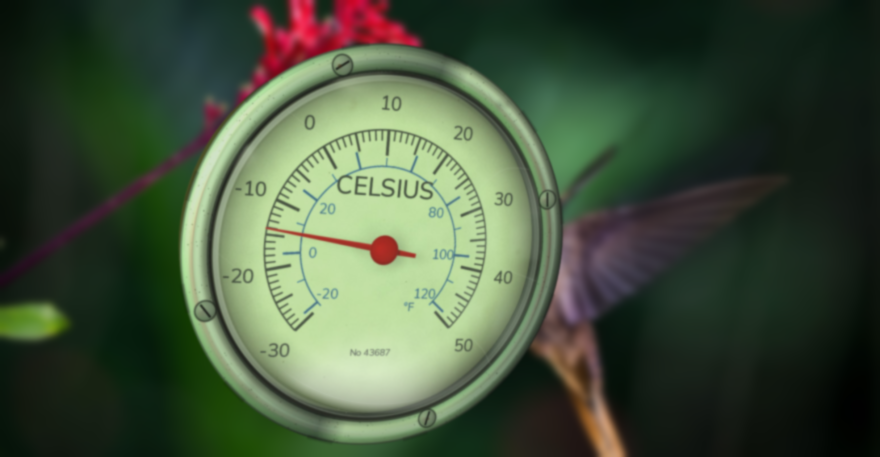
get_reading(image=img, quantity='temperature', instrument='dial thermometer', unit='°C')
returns -14 °C
